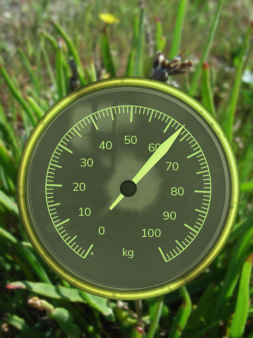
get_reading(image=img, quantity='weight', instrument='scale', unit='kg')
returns 63 kg
